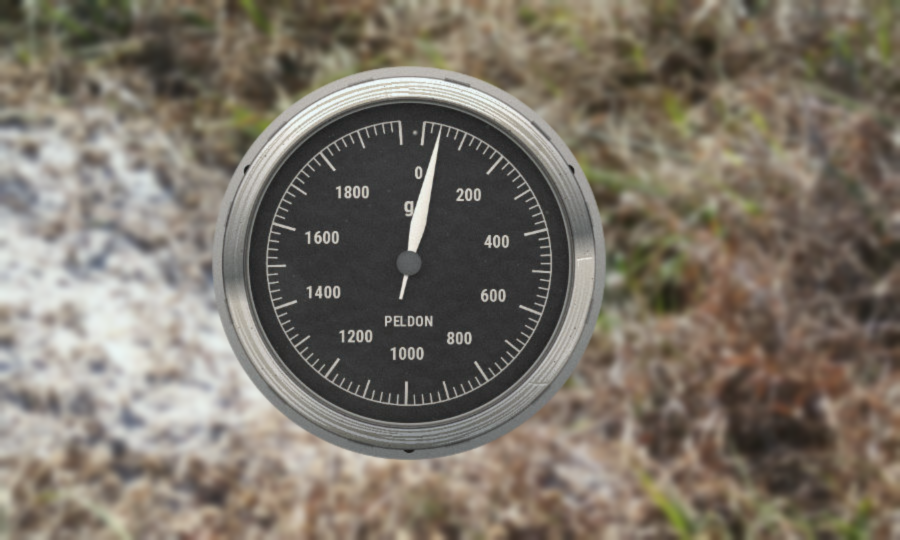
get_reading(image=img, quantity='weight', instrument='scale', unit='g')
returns 40 g
